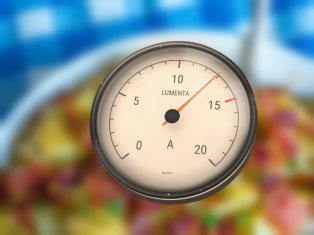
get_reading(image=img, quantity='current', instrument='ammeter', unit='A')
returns 13 A
